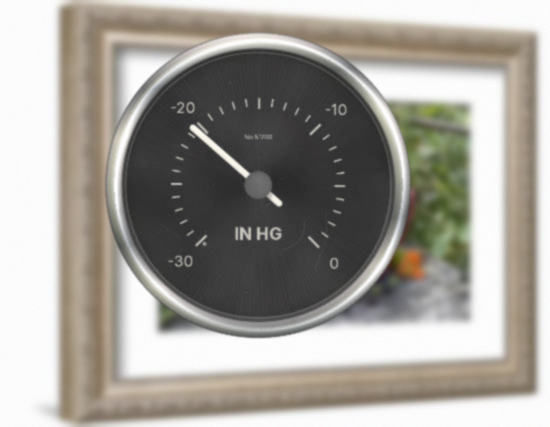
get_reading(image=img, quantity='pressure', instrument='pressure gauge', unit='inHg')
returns -20.5 inHg
